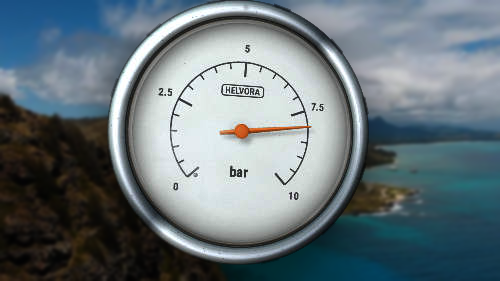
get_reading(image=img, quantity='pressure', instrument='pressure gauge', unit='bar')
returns 8 bar
